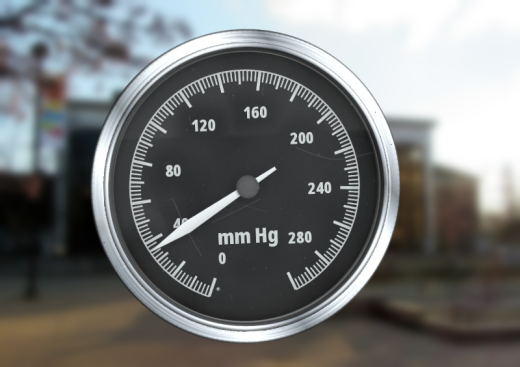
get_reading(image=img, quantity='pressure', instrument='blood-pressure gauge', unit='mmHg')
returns 36 mmHg
